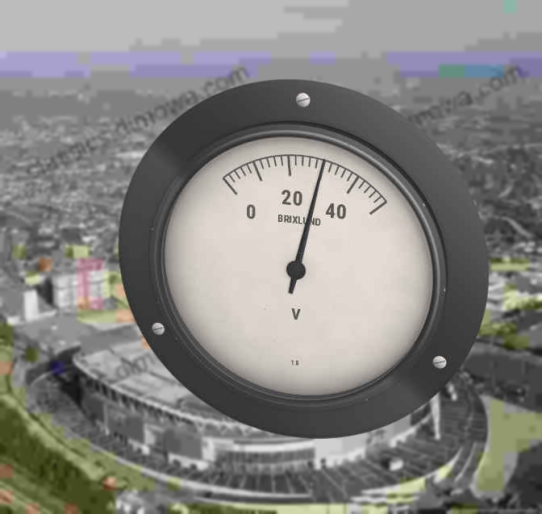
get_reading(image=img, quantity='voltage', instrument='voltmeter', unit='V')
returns 30 V
